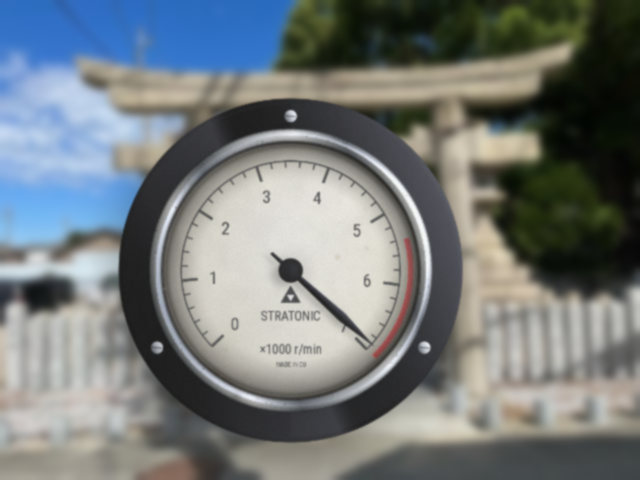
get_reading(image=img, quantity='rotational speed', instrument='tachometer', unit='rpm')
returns 6900 rpm
